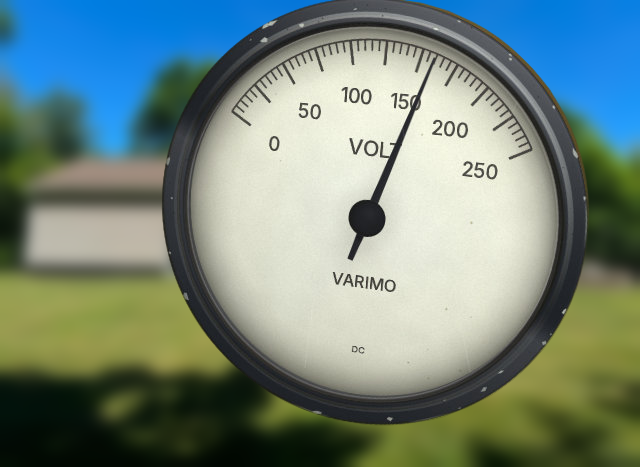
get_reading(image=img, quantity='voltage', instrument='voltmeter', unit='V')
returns 160 V
